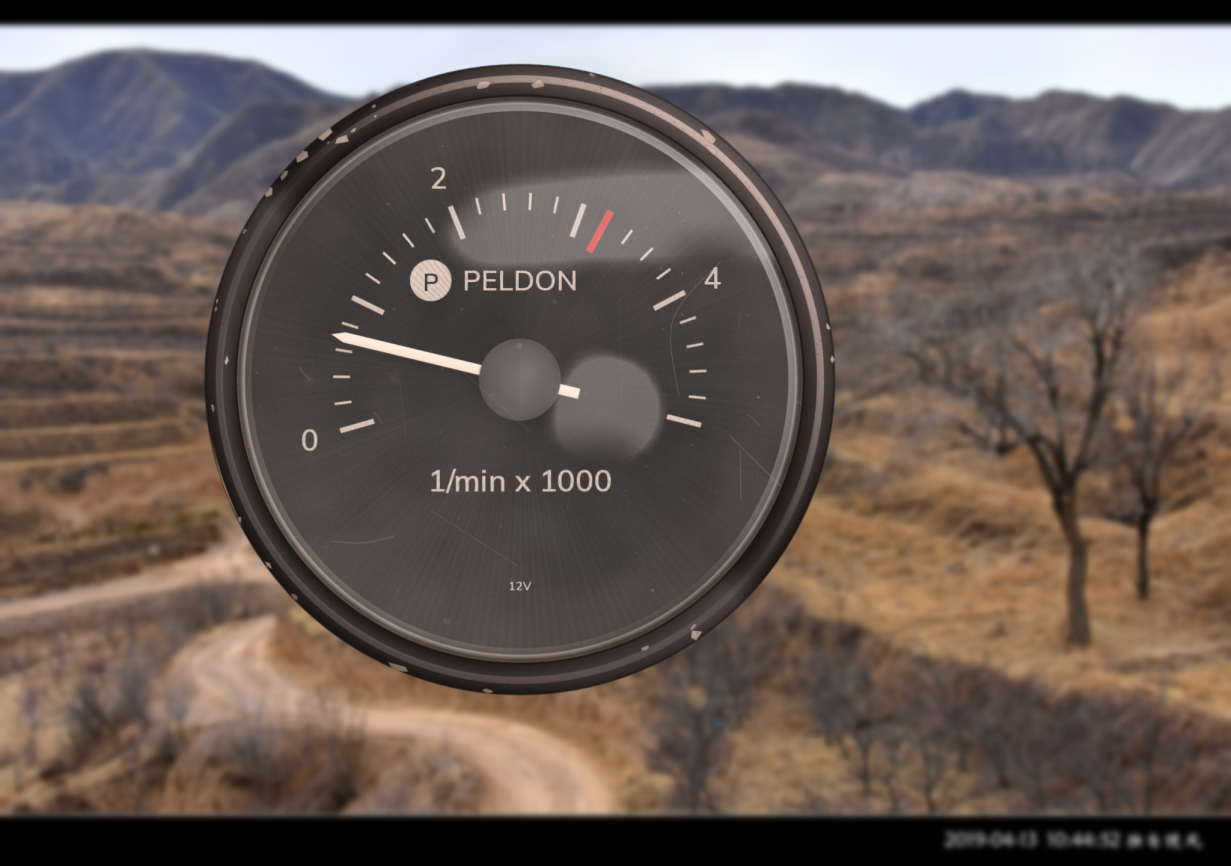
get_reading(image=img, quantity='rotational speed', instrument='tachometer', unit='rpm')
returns 700 rpm
